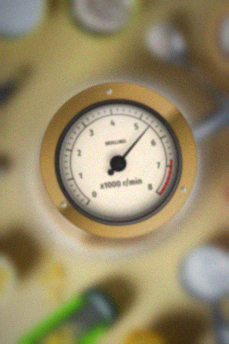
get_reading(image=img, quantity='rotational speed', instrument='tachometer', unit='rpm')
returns 5400 rpm
